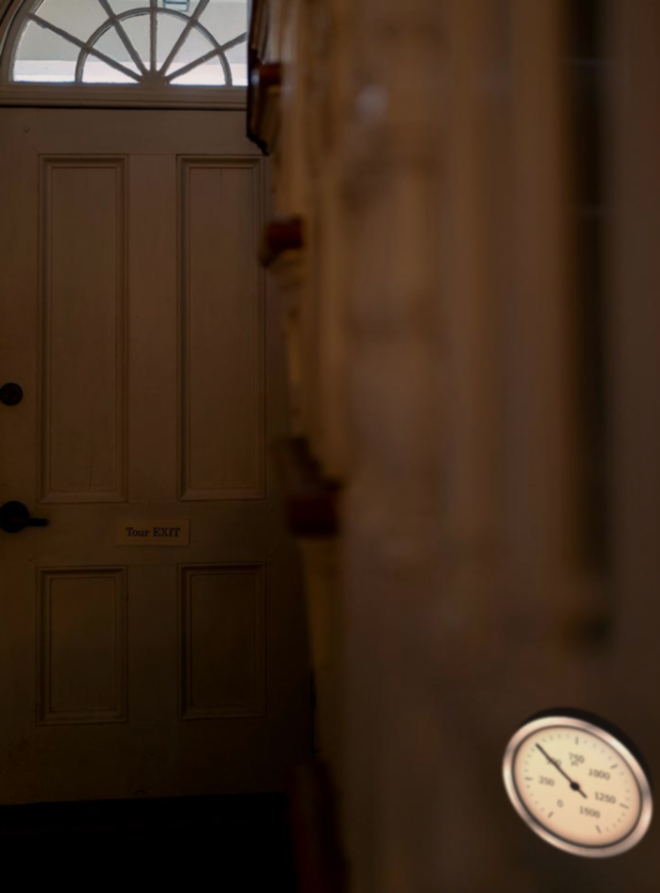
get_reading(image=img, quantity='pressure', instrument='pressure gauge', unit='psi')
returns 500 psi
